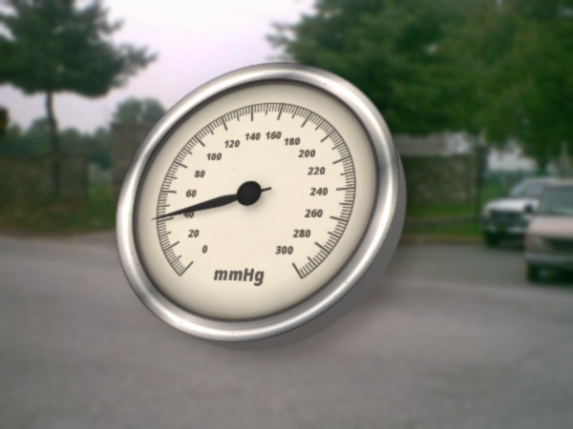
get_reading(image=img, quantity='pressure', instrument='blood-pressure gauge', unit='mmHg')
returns 40 mmHg
